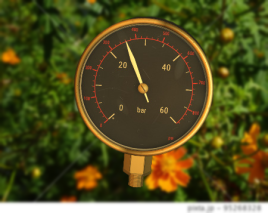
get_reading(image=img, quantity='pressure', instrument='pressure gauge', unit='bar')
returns 25 bar
